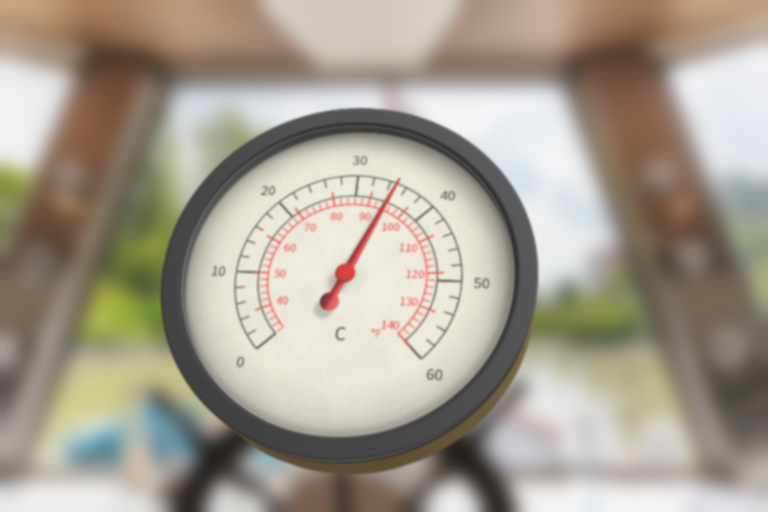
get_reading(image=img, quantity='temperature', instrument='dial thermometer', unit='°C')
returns 35 °C
